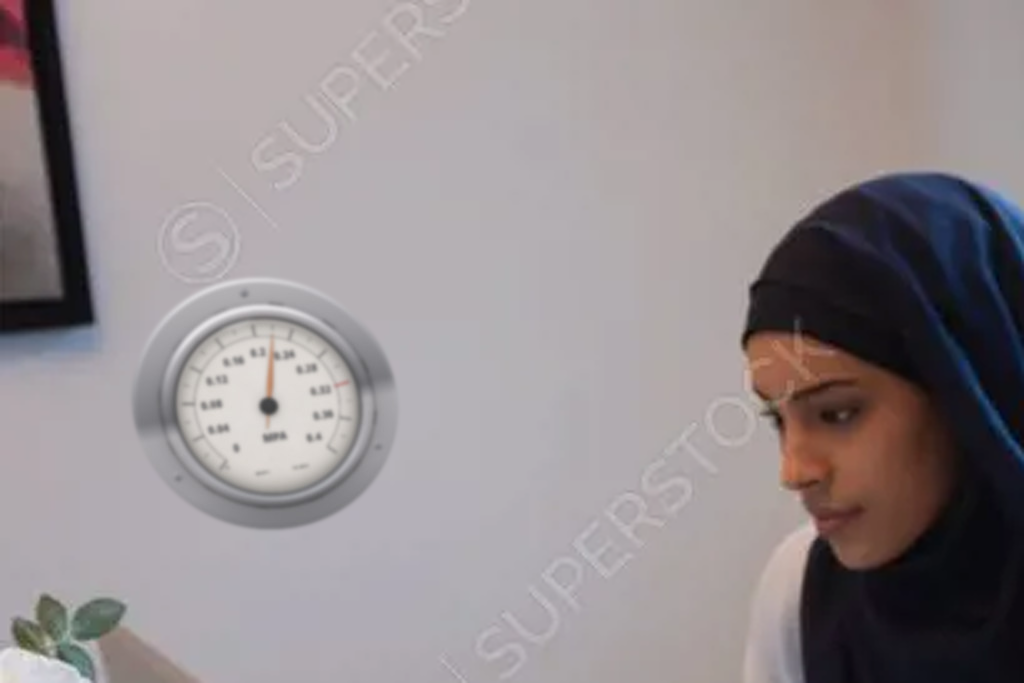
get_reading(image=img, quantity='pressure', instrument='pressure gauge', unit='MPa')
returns 0.22 MPa
